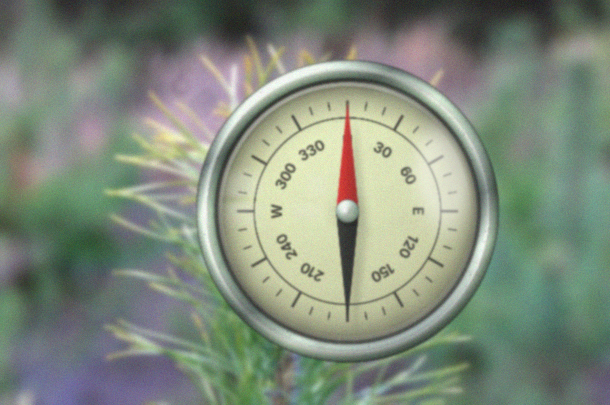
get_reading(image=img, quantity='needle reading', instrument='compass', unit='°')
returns 0 °
